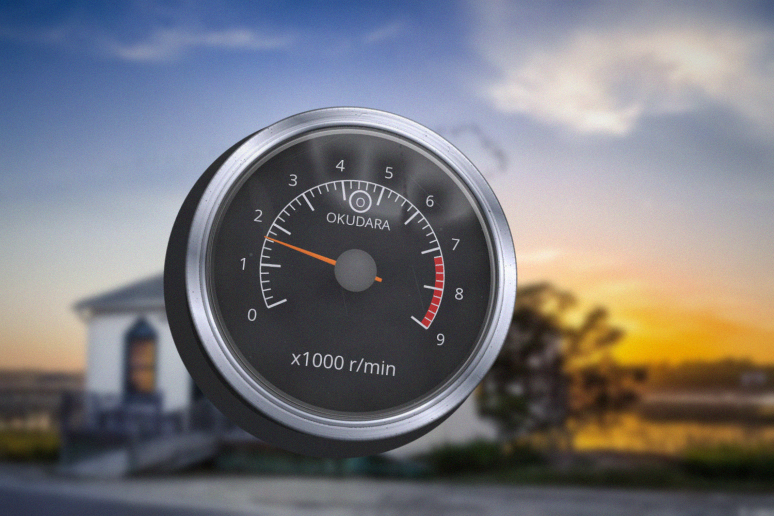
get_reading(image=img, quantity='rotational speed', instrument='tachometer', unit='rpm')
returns 1600 rpm
